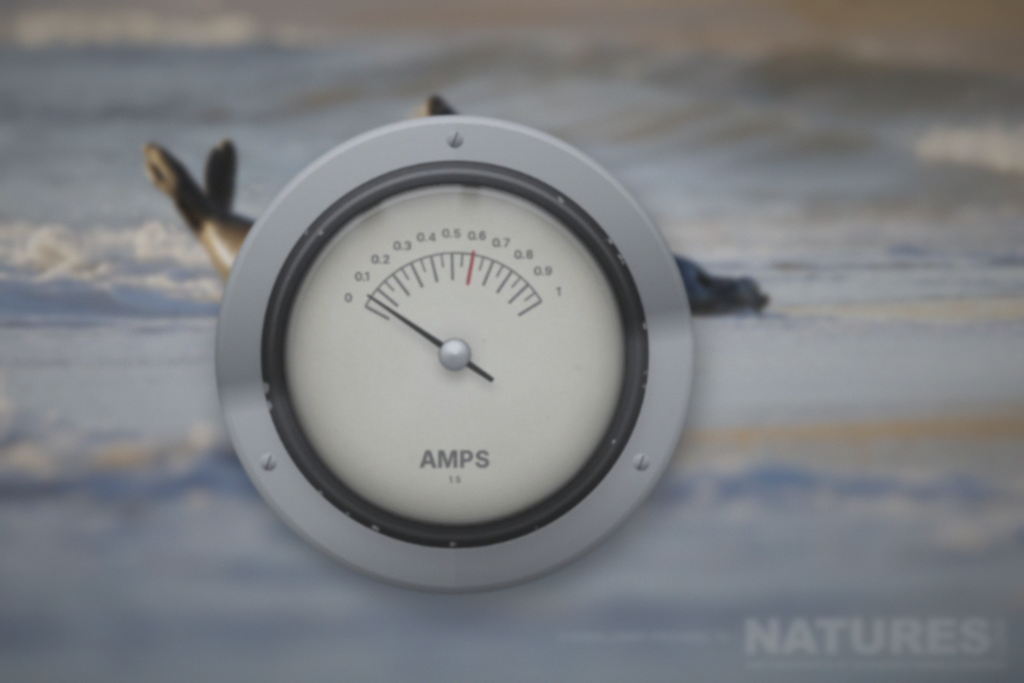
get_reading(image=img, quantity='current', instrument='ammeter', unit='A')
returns 0.05 A
